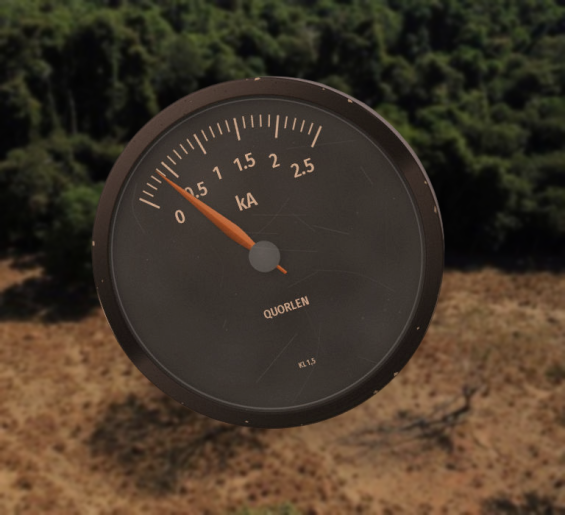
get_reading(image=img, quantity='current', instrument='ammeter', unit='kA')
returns 0.4 kA
